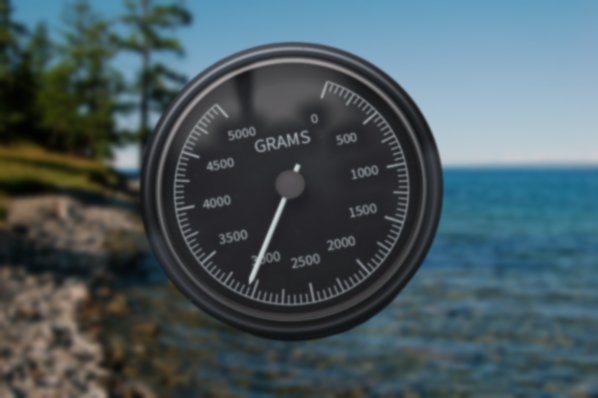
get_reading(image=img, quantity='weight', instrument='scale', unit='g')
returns 3050 g
